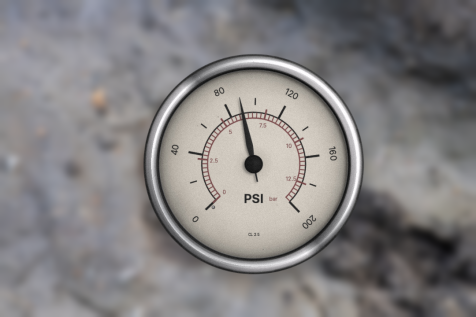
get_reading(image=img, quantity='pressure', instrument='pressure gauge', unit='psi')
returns 90 psi
